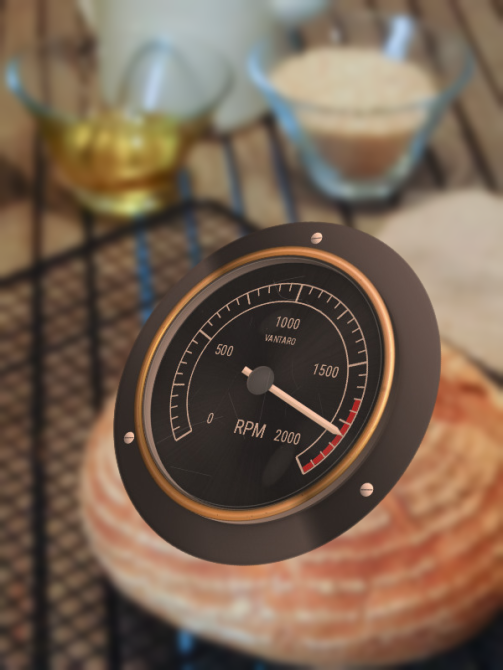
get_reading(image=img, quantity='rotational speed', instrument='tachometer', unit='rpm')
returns 1800 rpm
